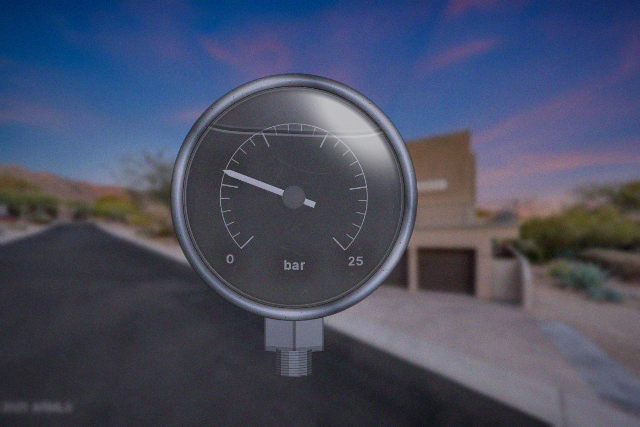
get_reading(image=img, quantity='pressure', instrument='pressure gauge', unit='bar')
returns 6 bar
